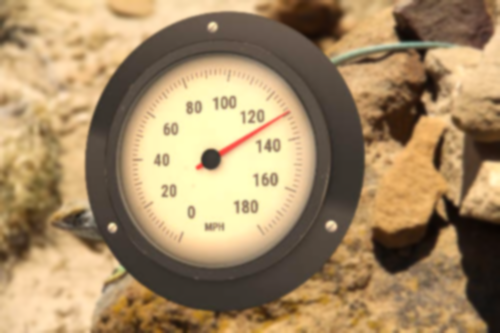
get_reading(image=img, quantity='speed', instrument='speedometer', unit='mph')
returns 130 mph
